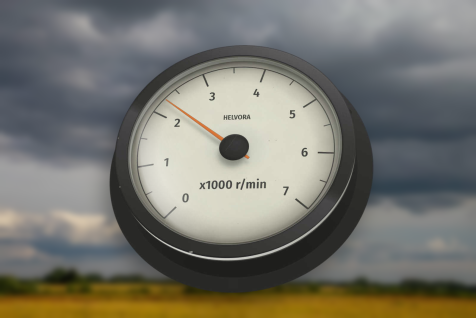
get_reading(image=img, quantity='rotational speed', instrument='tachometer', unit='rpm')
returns 2250 rpm
